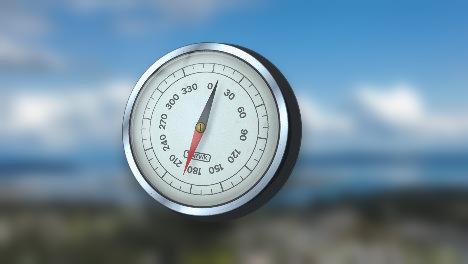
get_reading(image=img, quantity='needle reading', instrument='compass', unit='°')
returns 190 °
